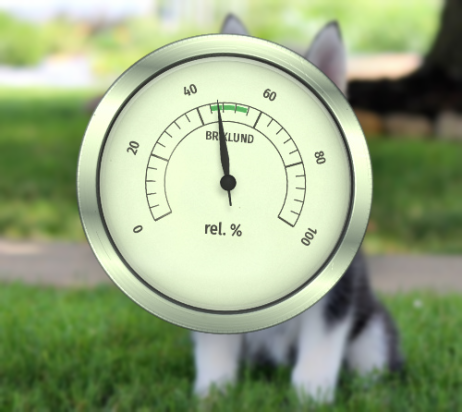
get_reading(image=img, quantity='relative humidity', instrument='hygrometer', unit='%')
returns 46 %
